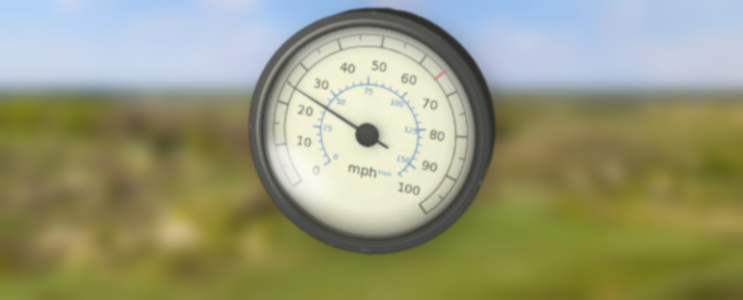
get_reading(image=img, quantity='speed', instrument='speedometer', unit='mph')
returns 25 mph
